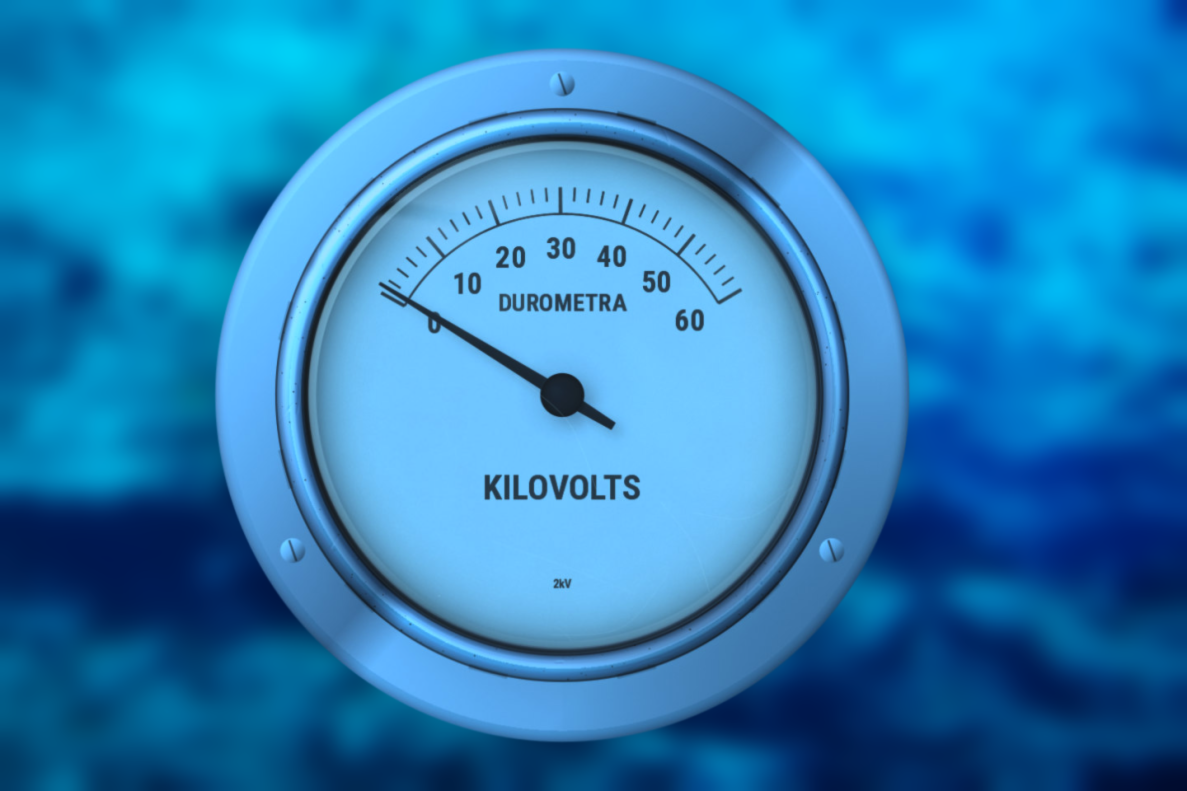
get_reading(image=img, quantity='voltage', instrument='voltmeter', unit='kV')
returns 1 kV
